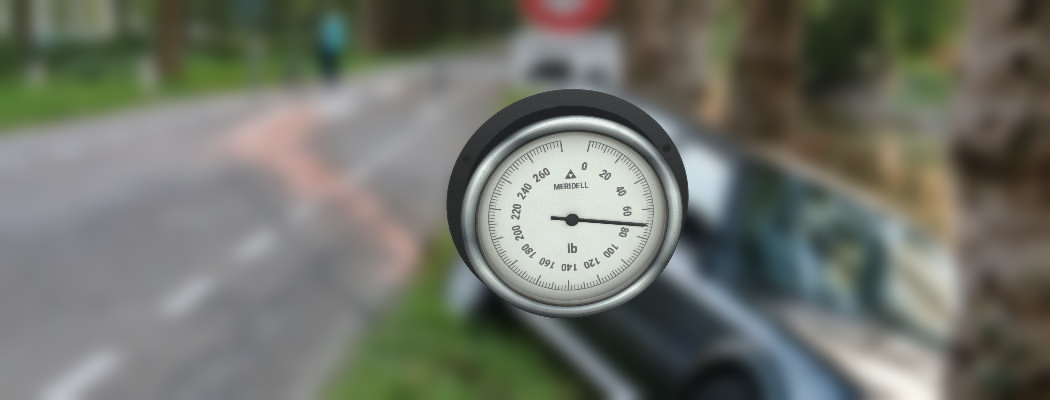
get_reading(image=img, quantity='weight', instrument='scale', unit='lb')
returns 70 lb
